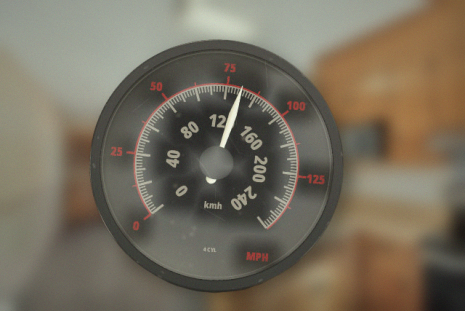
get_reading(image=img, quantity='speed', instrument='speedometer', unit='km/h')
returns 130 km/h
